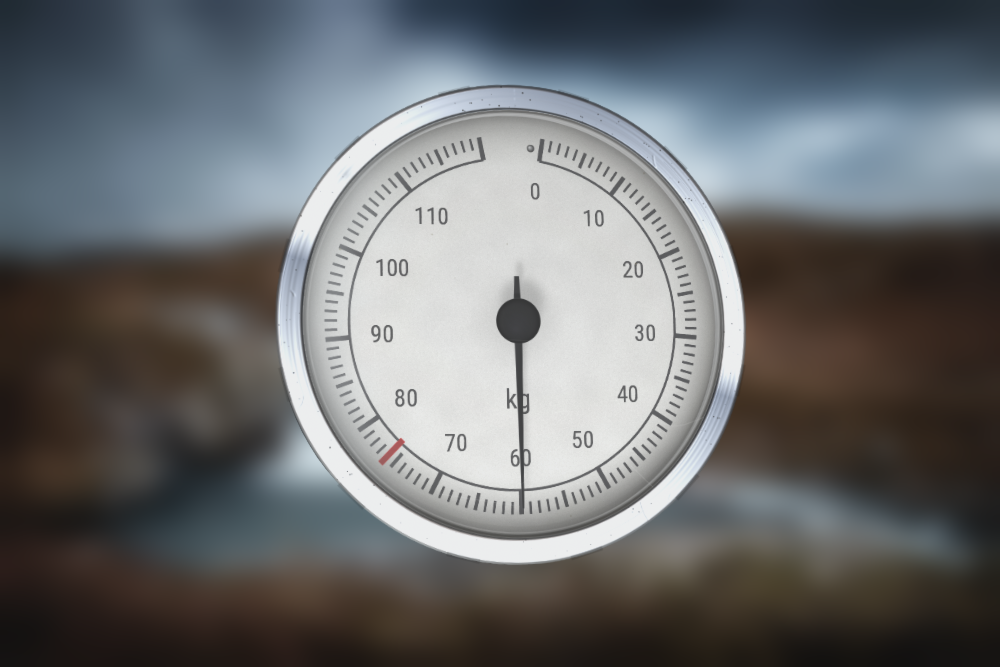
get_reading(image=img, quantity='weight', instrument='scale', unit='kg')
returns 60 kg
